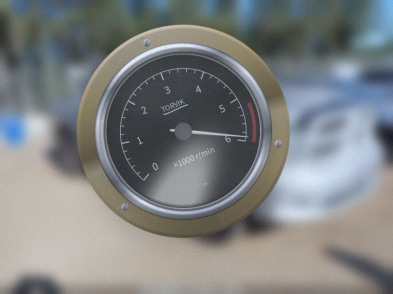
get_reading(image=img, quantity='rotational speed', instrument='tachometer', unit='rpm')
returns 5900 rpm
